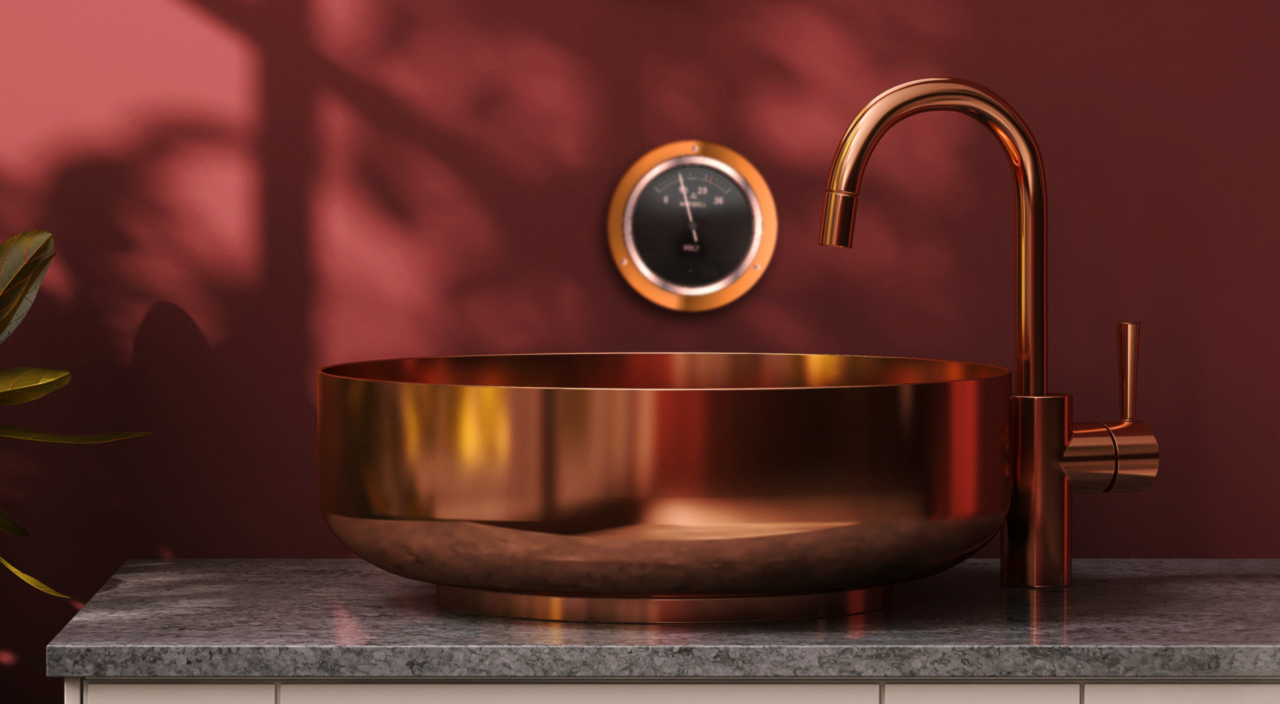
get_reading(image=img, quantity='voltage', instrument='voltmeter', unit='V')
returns 10 V
